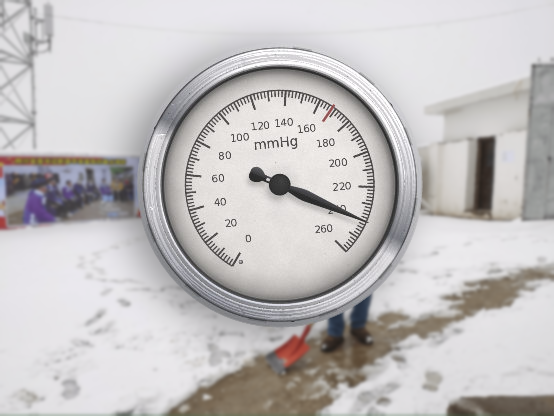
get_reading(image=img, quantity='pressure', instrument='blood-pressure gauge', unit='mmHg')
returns 240 mmHg
